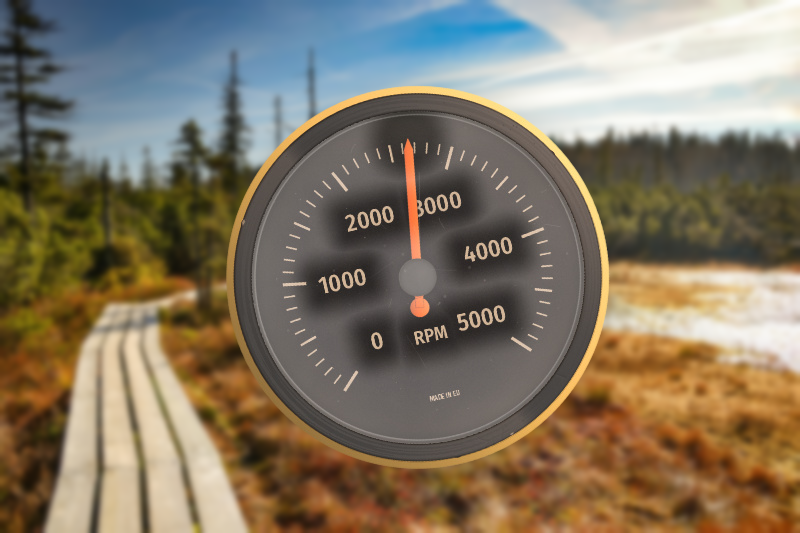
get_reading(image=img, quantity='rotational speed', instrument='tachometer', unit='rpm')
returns 2650 rpm
